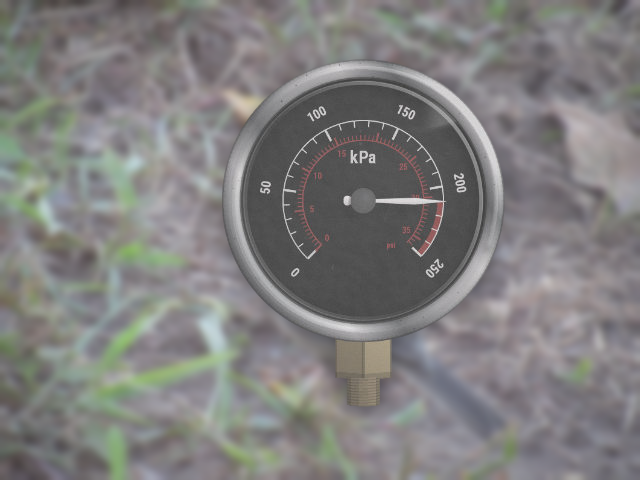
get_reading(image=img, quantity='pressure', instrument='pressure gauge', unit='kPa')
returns 210 kPa
